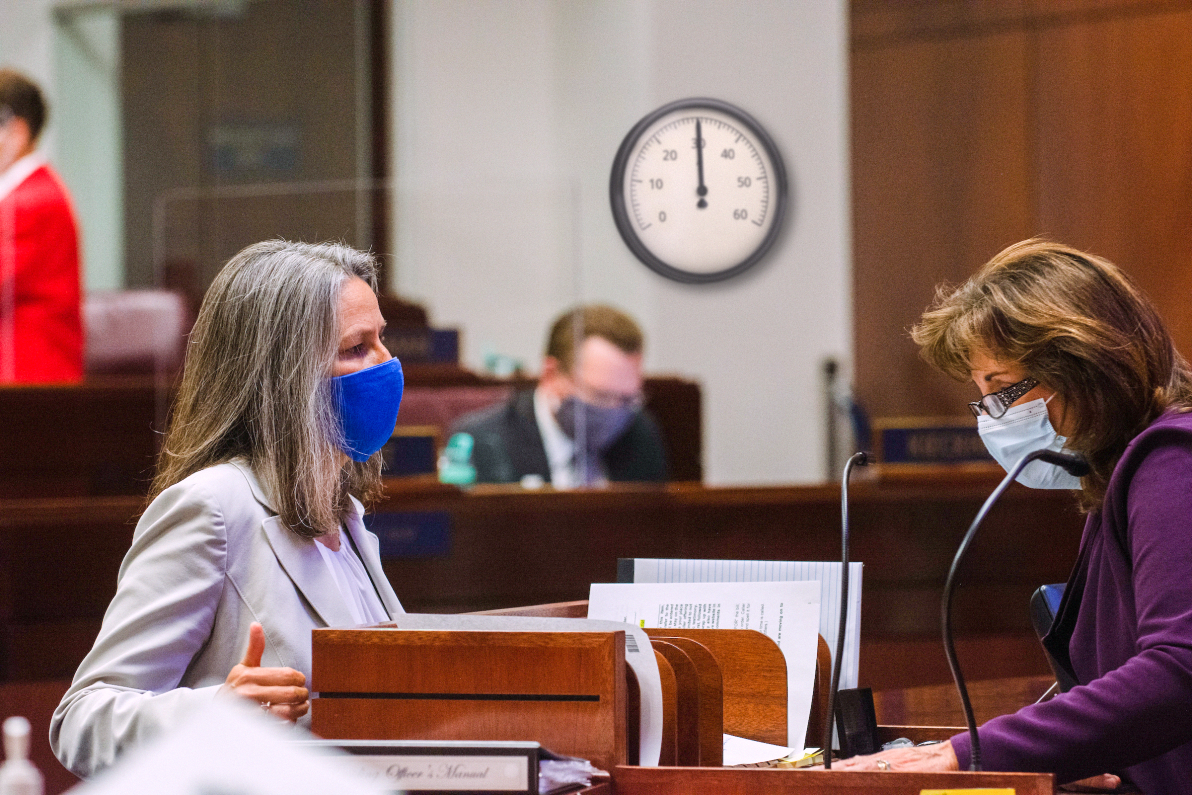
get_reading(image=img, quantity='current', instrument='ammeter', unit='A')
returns 30 A
